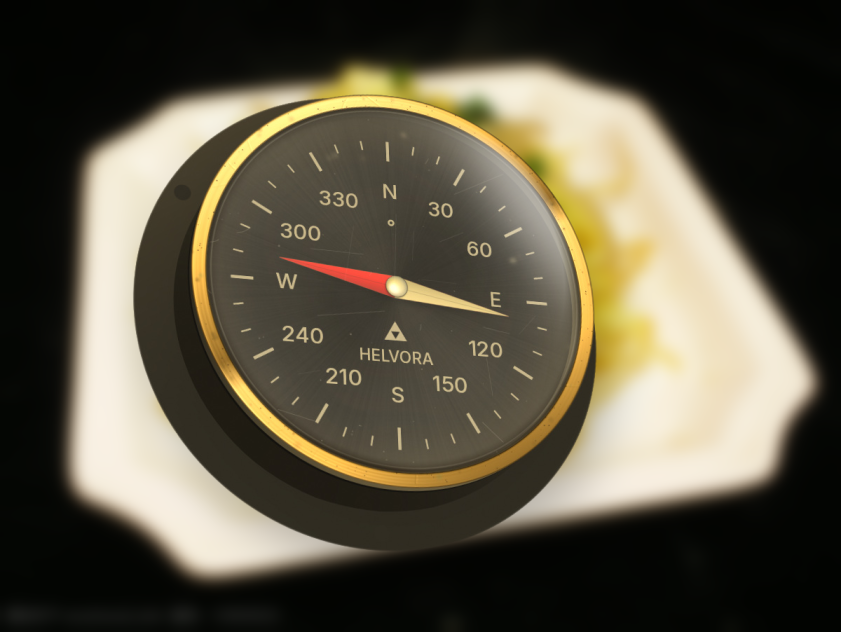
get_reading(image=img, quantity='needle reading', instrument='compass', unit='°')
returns 280 °
